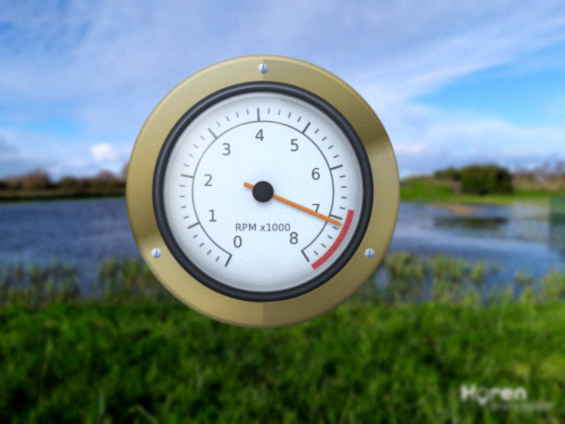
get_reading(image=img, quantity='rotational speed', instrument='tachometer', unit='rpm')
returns 7100 rpm
